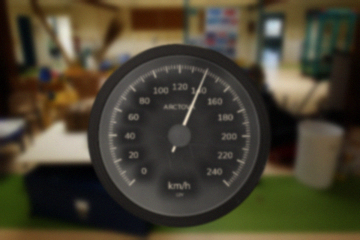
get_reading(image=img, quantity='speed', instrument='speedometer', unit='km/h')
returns 140 km/h
